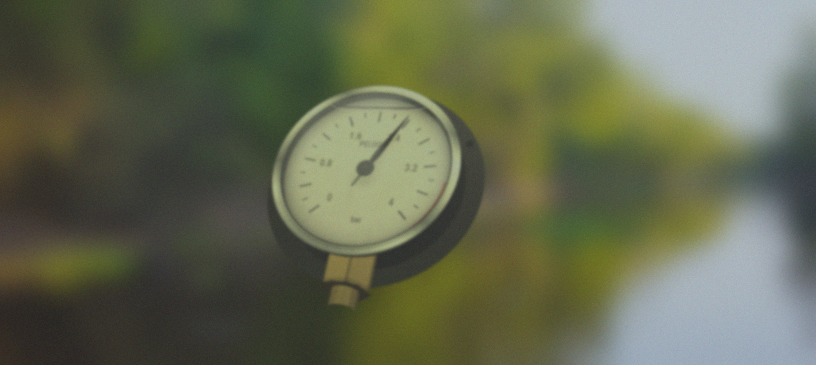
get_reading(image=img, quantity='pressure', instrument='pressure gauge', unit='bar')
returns 2.4 bar
